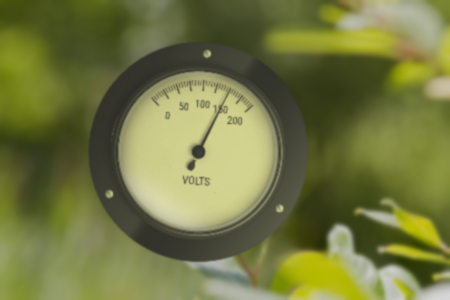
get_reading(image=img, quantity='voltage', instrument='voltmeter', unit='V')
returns 150 V
